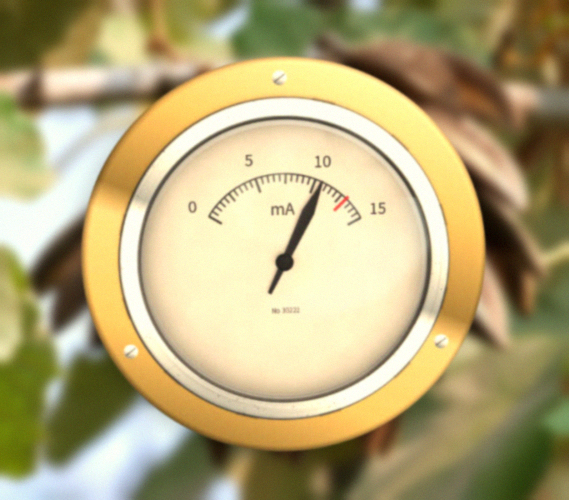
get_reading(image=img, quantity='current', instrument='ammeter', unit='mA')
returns 10.5 mA
